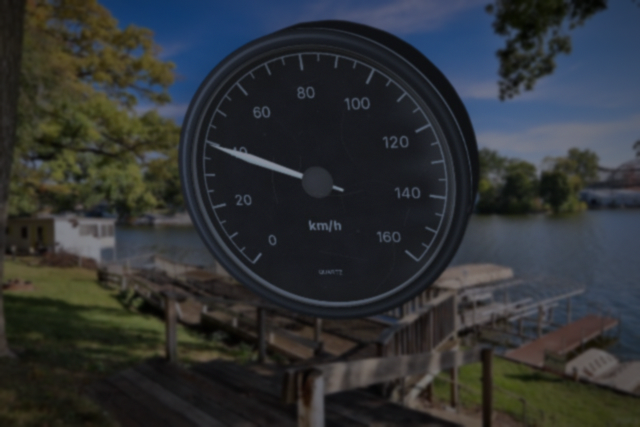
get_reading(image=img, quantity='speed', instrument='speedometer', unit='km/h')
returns 40 km/h
